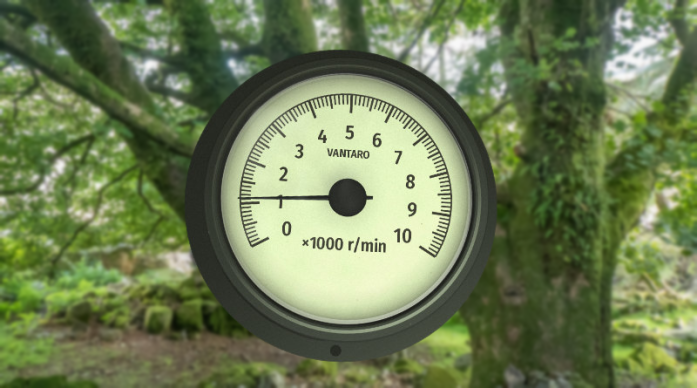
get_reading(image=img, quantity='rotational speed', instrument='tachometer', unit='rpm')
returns 1100 rpm
